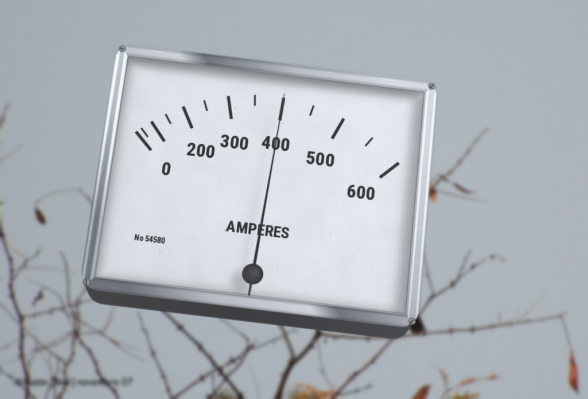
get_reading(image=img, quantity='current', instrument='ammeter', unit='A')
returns 400 A
